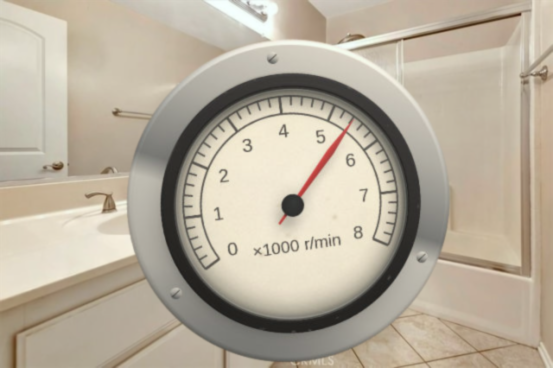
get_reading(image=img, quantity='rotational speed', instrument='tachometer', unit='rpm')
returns 5400 rpm
